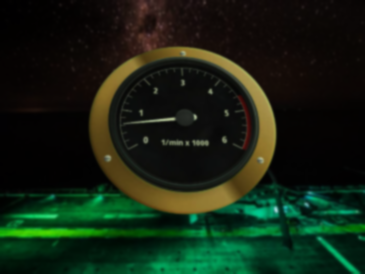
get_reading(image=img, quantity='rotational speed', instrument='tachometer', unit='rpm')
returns 600 rpm
